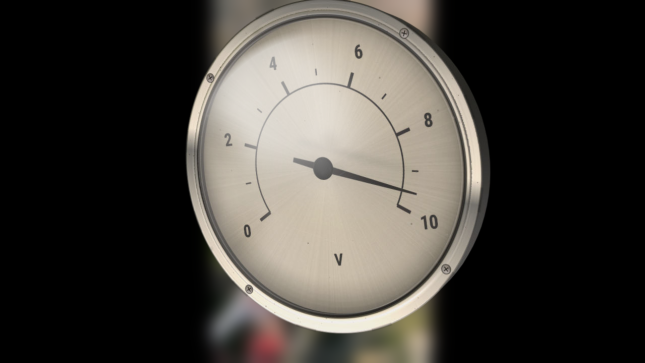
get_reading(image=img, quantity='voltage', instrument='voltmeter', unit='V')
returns 9.5 V
